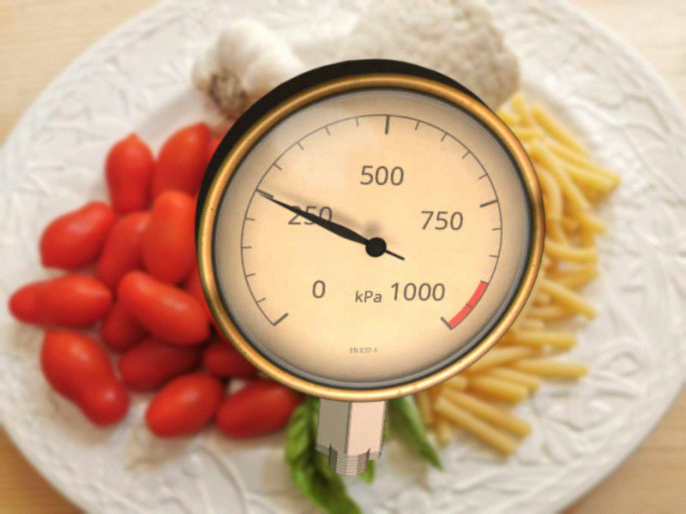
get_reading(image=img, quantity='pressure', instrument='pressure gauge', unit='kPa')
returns 250 kPa
